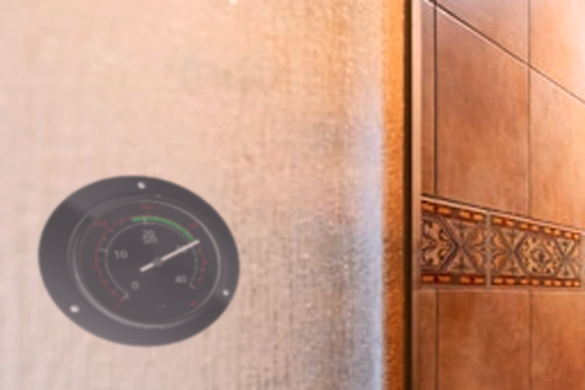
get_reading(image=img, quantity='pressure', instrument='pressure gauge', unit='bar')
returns 30 bar
